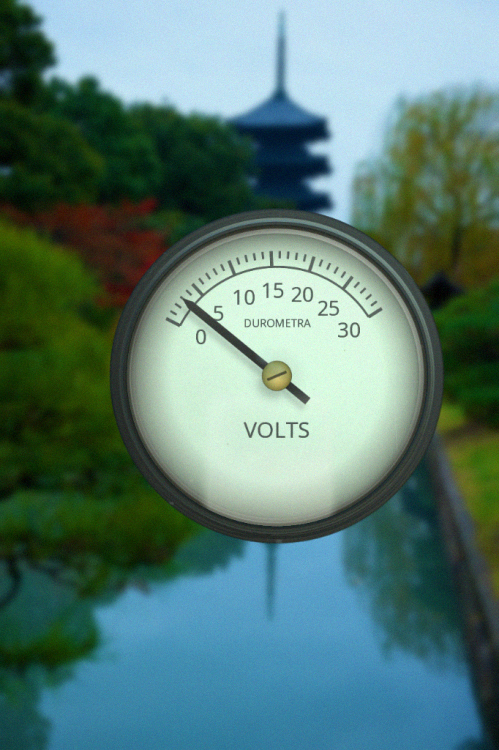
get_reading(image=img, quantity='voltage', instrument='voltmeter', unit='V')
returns 3 V
